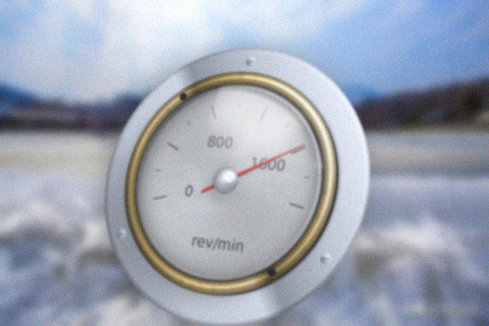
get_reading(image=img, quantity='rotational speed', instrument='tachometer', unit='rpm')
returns 1600 rpm
